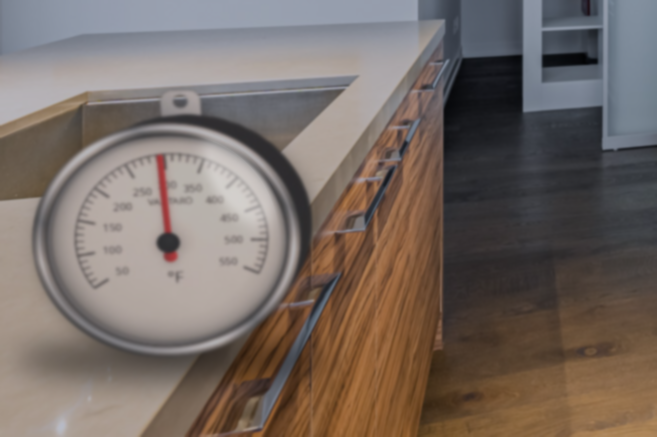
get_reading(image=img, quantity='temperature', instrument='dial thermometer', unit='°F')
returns 300 °F
